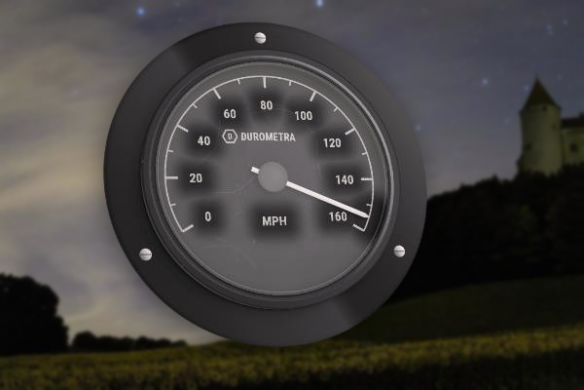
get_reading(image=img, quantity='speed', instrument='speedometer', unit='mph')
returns 155 mph
